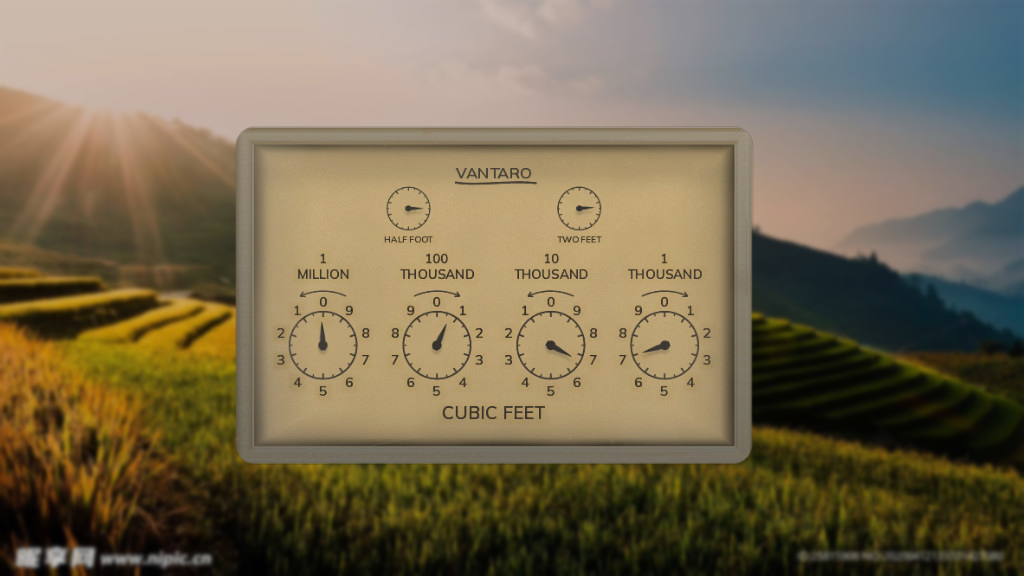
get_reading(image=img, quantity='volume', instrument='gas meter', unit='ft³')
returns 6700 ft³
